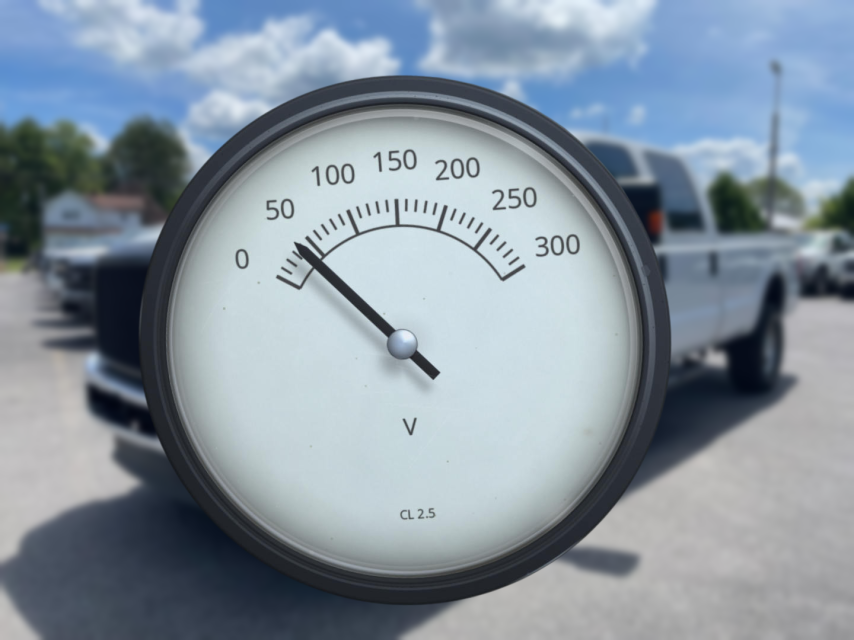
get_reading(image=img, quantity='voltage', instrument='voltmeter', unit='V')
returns 40 V
